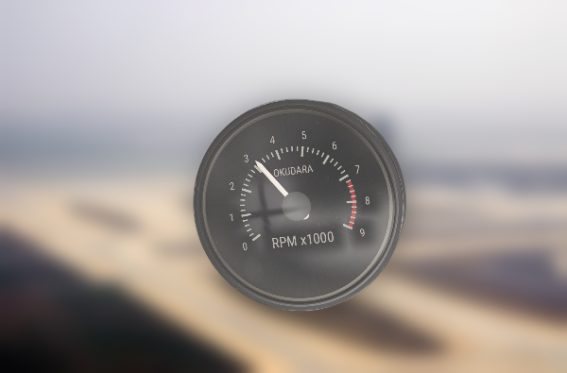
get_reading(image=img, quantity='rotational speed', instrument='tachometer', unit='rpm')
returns 3200 rpm
